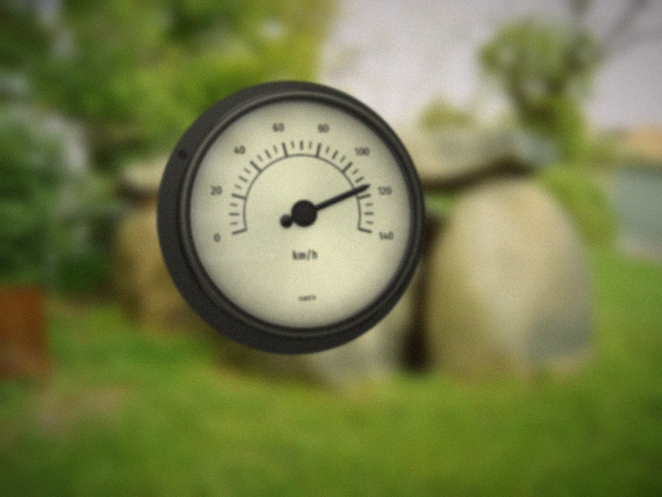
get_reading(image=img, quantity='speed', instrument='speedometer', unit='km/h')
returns 115 km/h
